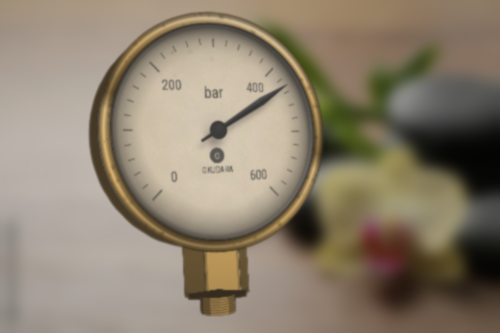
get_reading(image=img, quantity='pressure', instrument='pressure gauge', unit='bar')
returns 430 bar
